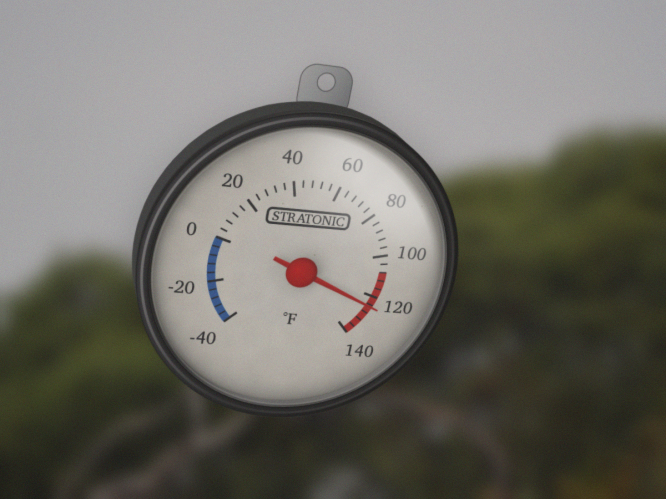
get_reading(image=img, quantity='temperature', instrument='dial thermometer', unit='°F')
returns 124 °F
